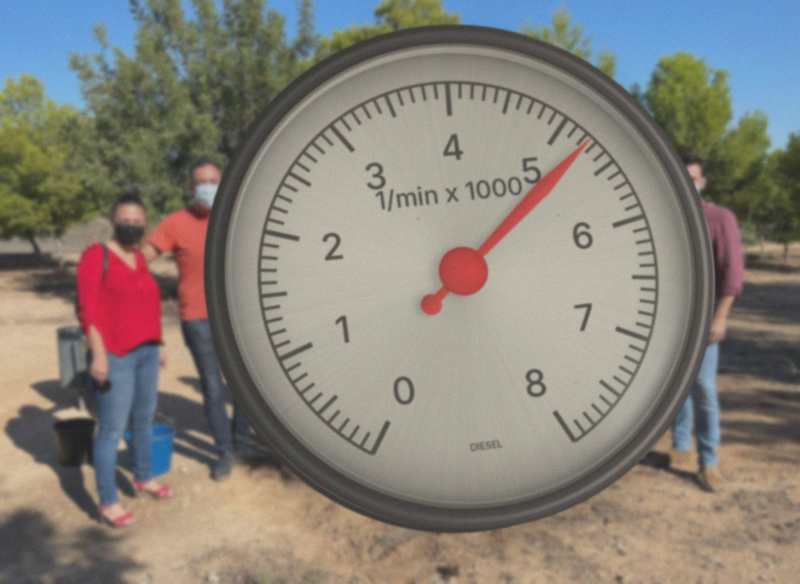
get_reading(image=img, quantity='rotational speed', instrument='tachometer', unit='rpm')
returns 5250 rpm
